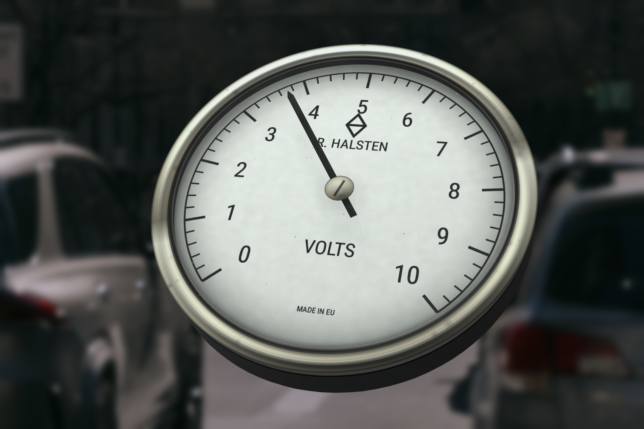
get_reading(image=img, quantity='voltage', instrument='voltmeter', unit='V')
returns 3.7 V
